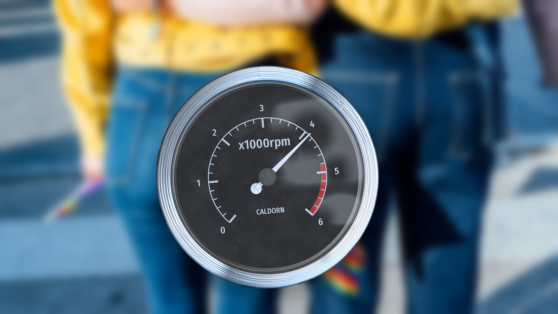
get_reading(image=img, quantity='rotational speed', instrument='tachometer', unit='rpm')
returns 4100 rpm
